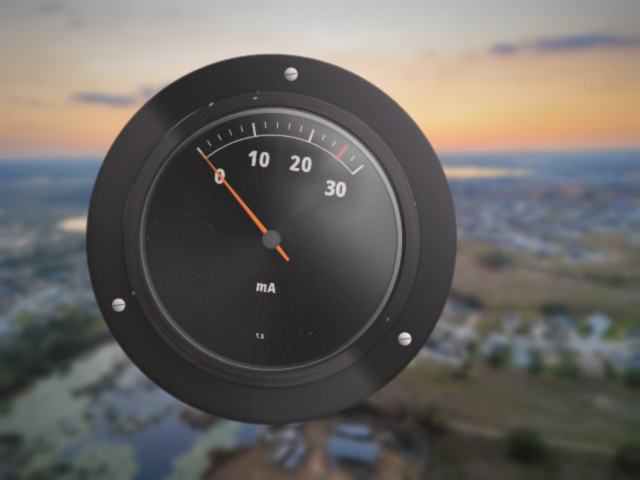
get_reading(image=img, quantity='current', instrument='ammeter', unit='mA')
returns 0 mA
